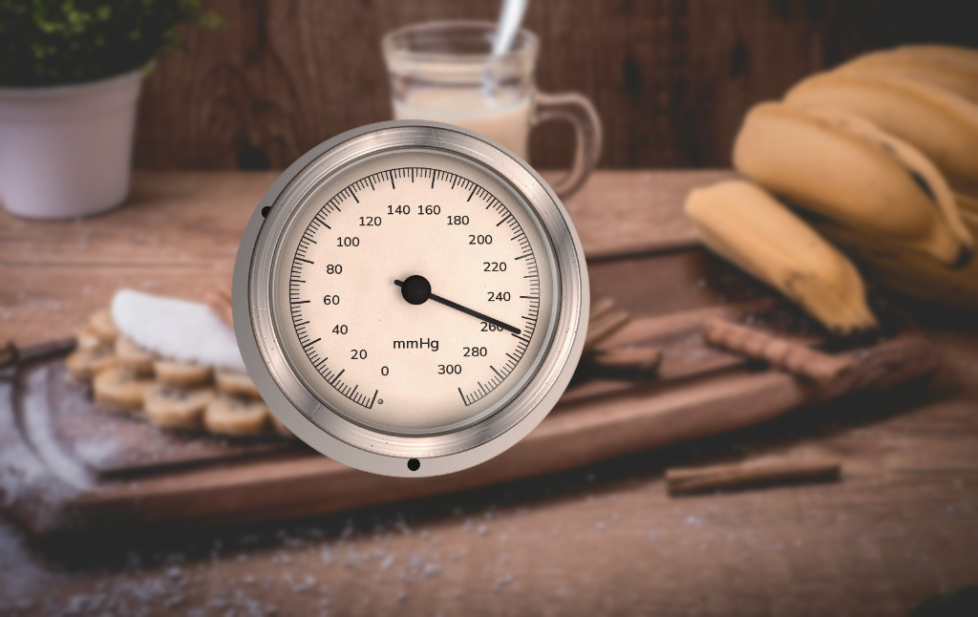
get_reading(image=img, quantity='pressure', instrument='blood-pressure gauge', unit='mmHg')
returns 258 mmHg
